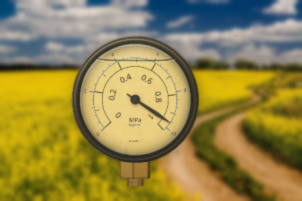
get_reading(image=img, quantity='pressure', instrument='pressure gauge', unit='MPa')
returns 0.95 MPa
